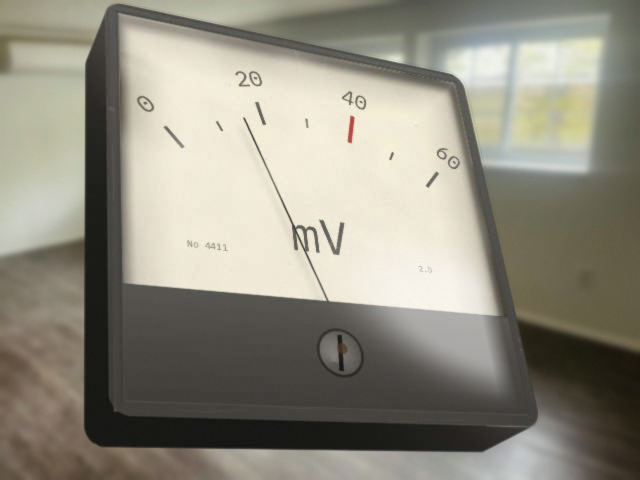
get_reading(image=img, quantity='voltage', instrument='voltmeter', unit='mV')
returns 15 mV
